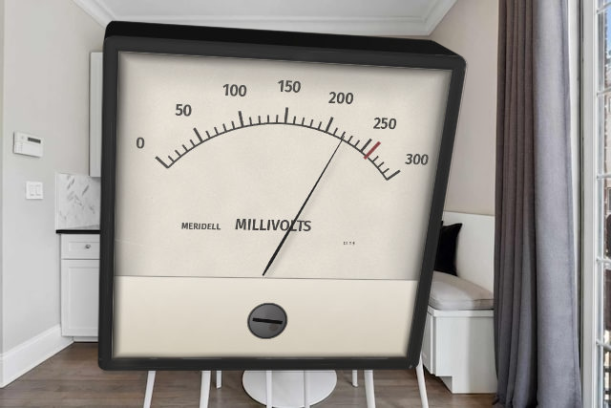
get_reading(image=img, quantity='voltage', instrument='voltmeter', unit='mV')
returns 220 mV
